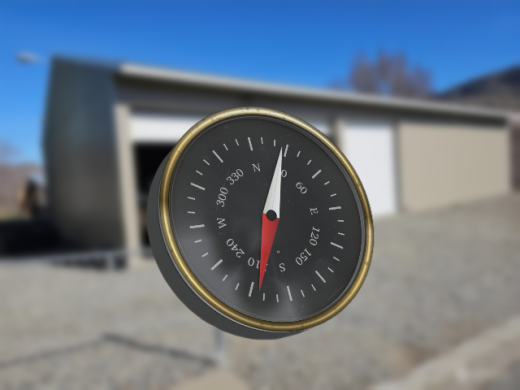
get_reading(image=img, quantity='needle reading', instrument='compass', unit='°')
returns 205 °
